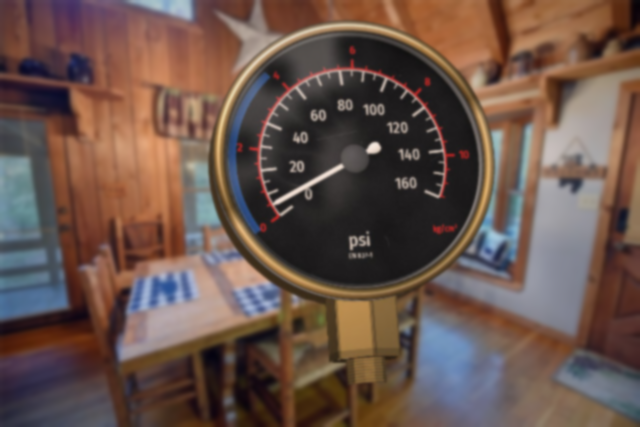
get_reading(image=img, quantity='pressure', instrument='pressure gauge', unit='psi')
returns 5 psi
